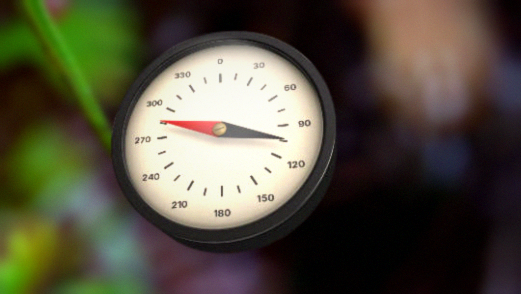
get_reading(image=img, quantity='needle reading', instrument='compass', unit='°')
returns 285 °
